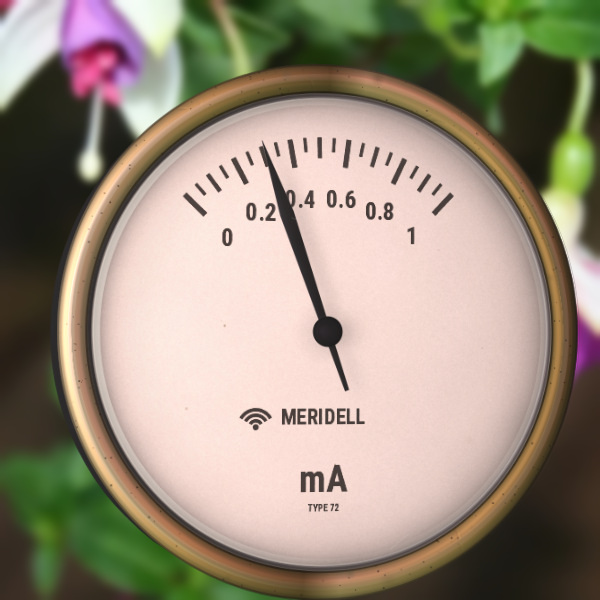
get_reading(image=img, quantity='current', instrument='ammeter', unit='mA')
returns 0.3 mA
